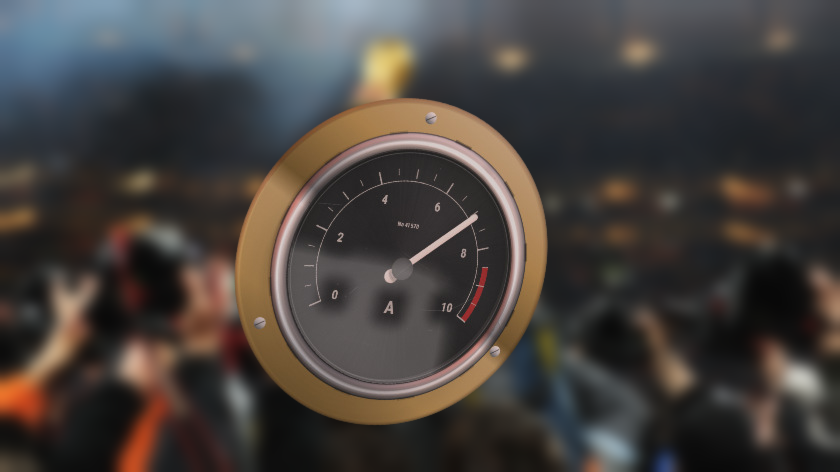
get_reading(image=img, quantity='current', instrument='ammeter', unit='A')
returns 7 A
